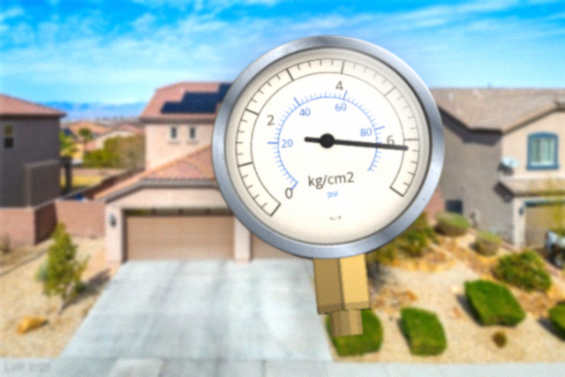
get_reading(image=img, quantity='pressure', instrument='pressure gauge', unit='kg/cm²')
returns 6.2 kg/cm²
